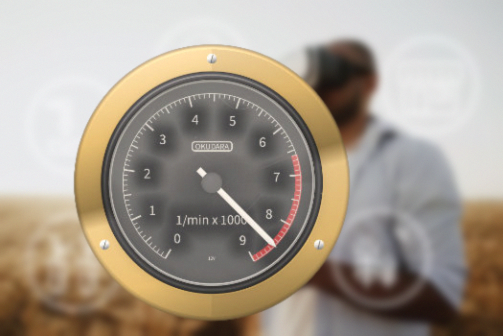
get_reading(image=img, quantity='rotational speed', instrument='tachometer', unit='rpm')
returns 8500 rpm
